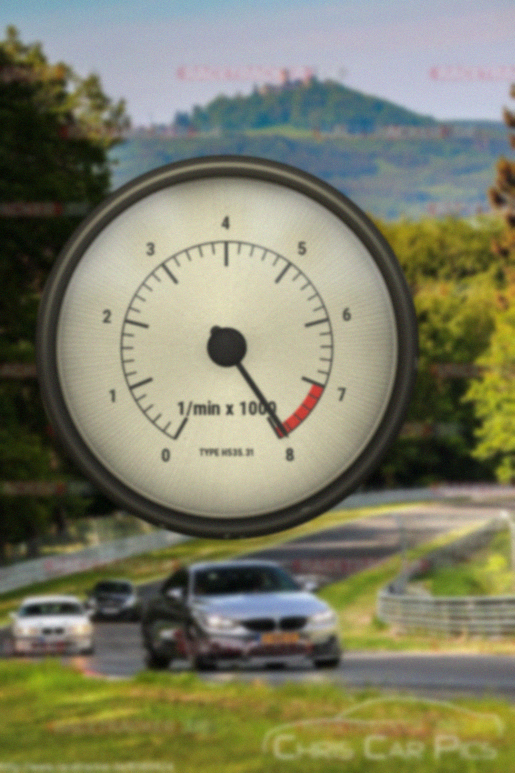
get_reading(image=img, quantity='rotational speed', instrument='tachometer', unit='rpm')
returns 7900 rpm
